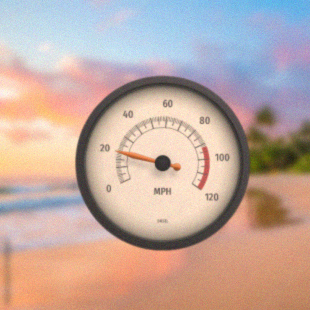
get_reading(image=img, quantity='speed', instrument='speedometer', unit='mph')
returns 20 mph
